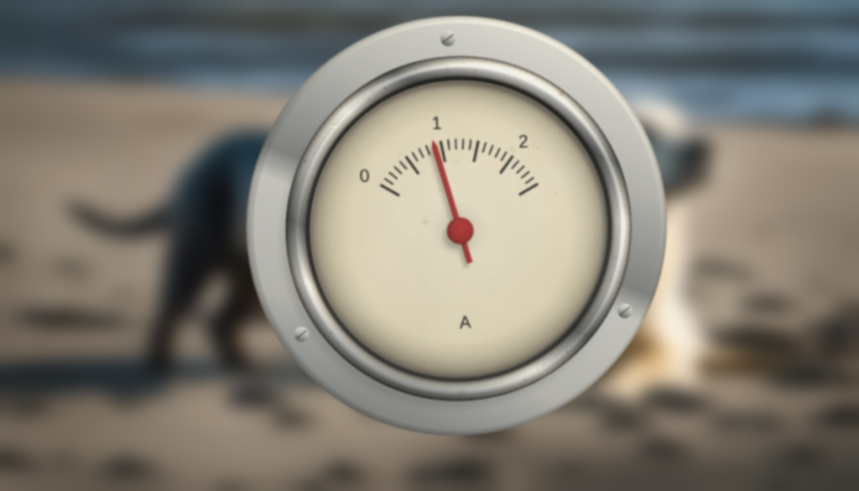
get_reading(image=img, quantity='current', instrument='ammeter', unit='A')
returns 0.9 A
